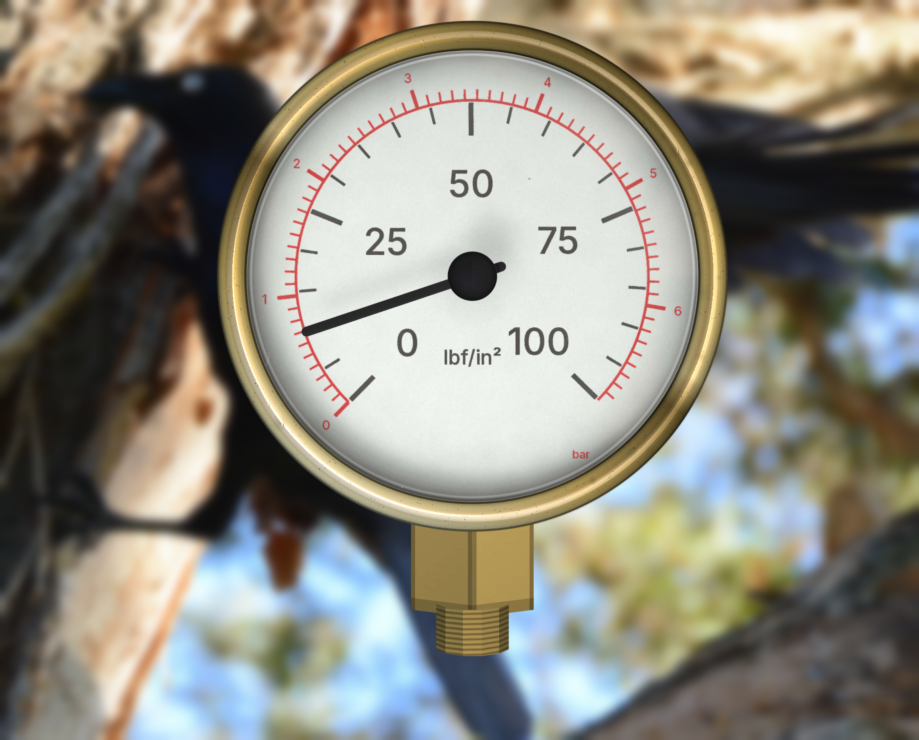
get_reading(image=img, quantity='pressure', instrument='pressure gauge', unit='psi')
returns 10 psi
